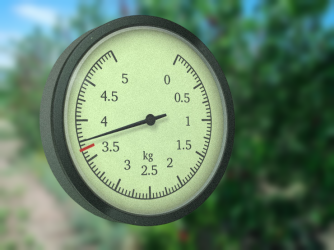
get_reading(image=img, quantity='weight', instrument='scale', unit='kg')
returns 3.75 kg
